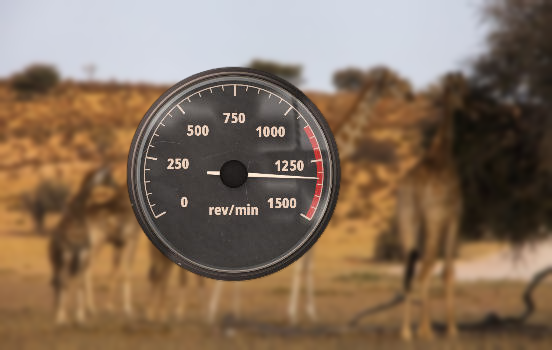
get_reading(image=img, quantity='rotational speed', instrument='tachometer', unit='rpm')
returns 1325 rpm
